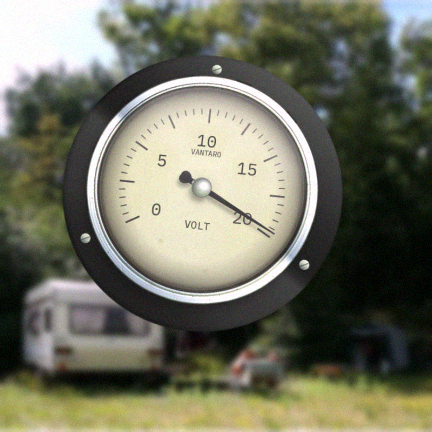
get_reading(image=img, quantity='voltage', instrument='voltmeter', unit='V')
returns 19.75 V
